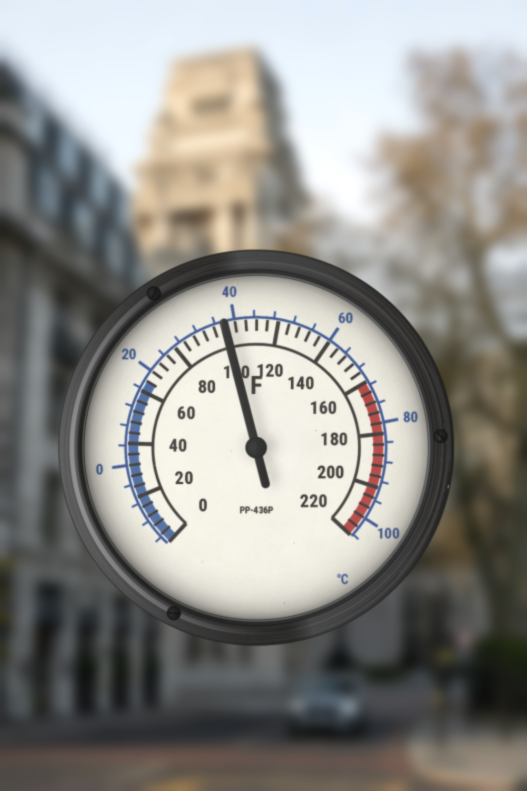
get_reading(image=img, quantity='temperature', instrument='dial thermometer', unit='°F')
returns 100 °F
